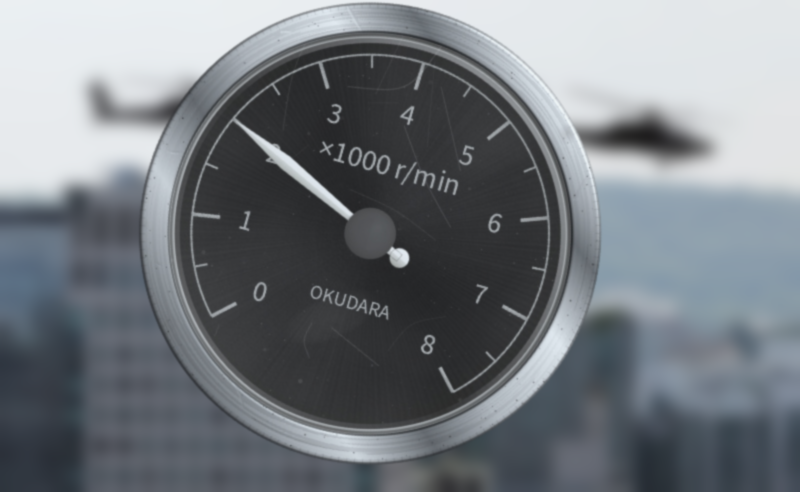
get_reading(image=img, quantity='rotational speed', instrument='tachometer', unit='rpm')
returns 2000 rpm
